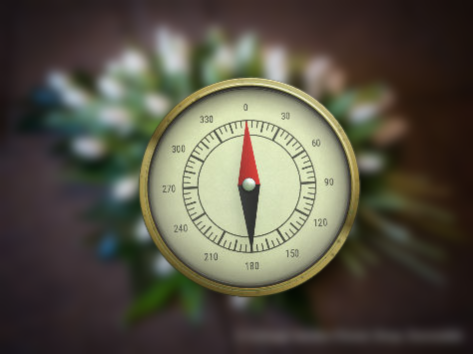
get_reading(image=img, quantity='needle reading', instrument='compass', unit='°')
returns 0 °
